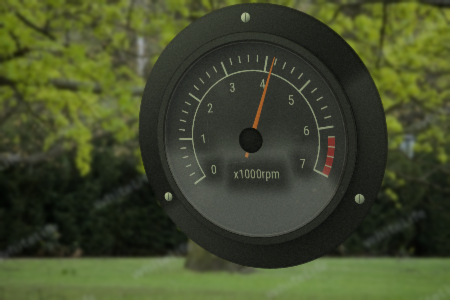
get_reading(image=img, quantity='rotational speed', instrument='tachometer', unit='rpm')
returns 4200 rpm
